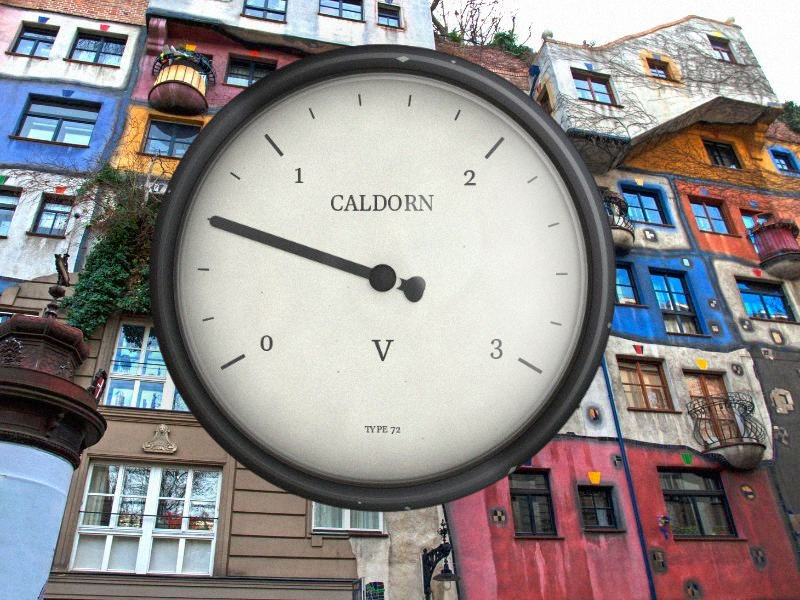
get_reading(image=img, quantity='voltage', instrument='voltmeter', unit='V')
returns 0.6 V
